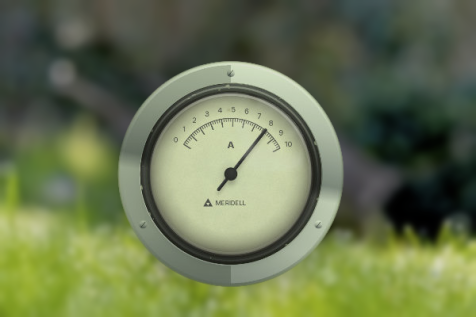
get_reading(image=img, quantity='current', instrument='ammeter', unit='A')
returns 8 A
